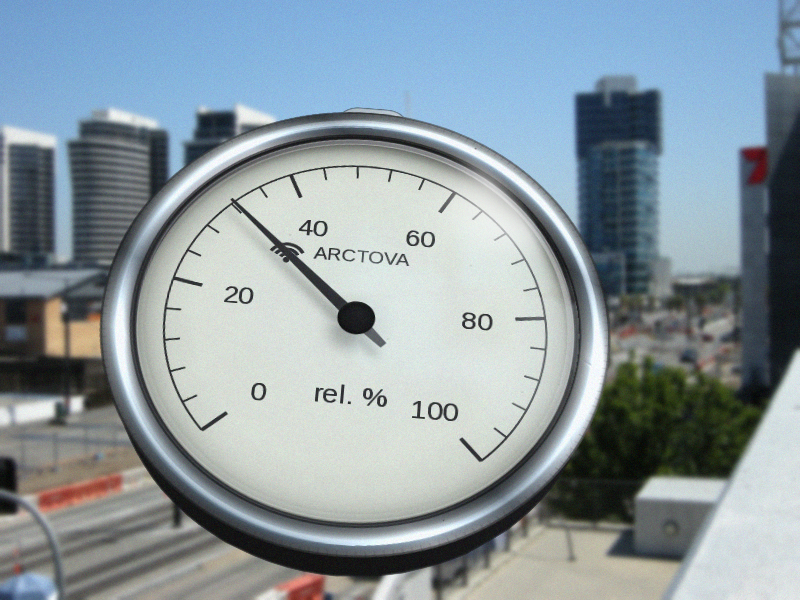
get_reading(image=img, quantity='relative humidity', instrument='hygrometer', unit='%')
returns 32 %
